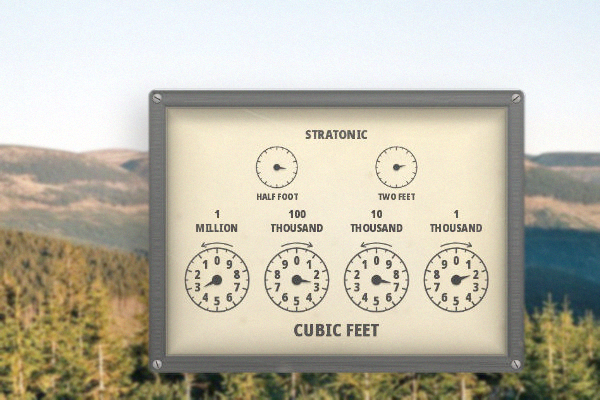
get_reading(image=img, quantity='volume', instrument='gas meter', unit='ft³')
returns 327200 ft³
